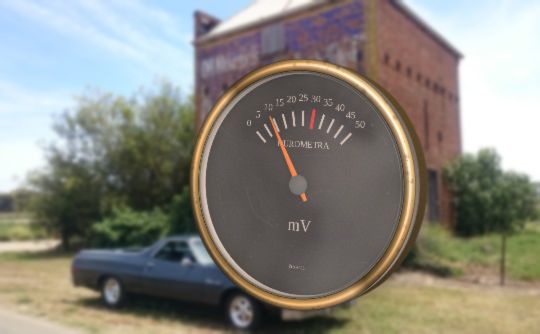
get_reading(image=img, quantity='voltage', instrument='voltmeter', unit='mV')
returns 10 mV
